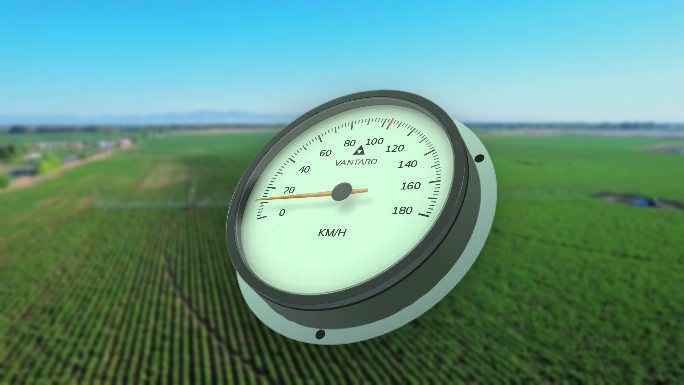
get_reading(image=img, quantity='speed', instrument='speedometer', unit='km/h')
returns 10 km/h
